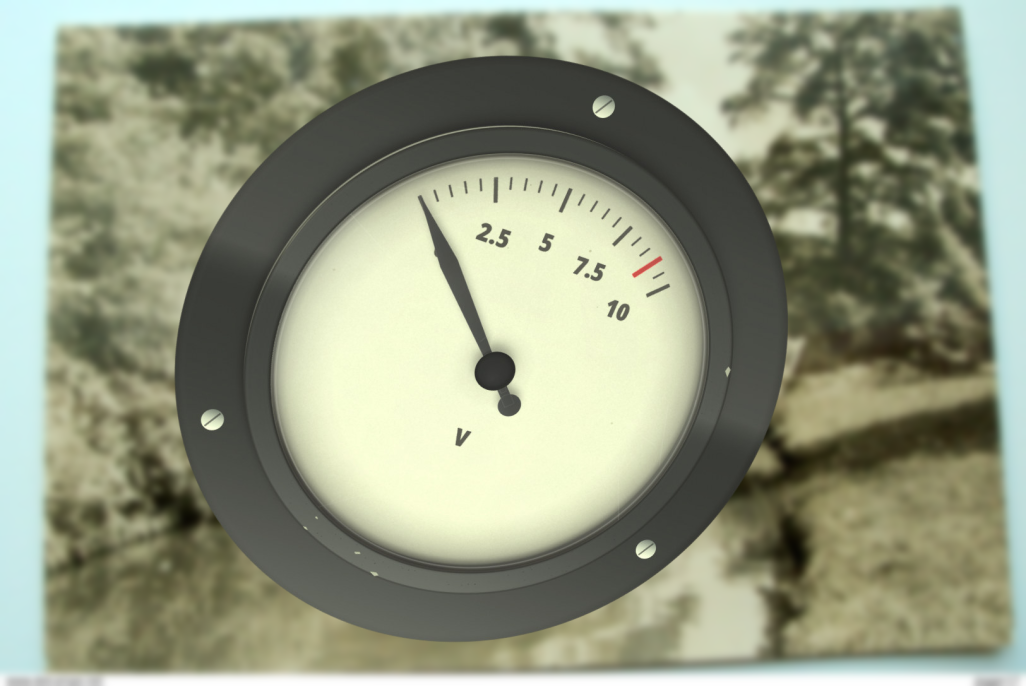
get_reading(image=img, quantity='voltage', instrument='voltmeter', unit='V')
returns 0 V
